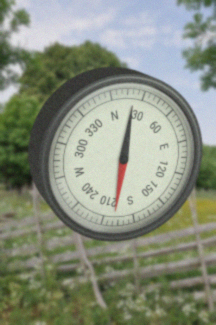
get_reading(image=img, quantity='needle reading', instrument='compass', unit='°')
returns 200 °
